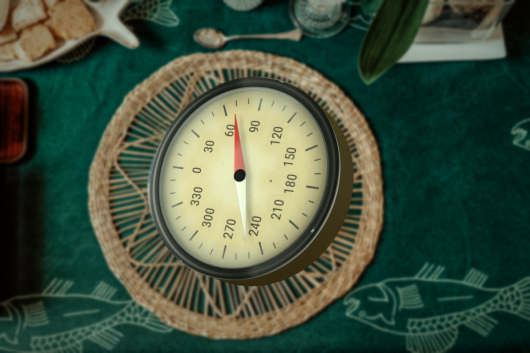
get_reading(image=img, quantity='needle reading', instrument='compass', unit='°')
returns 70 °
